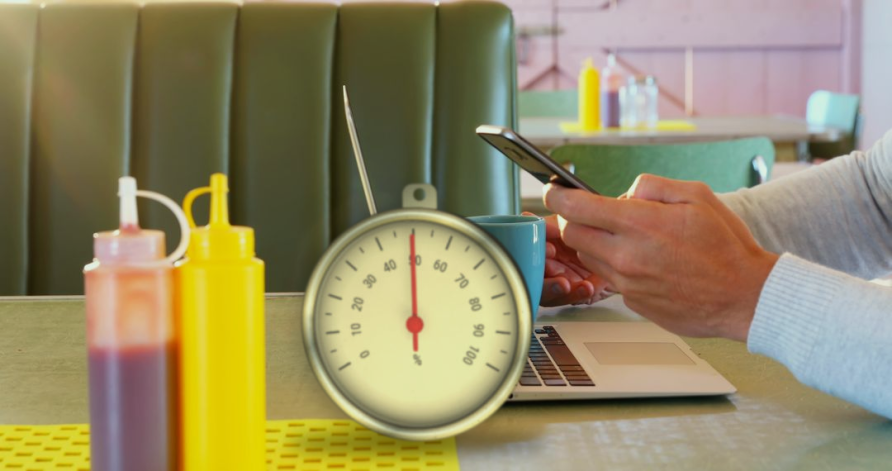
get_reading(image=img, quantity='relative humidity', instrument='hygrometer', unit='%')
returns 50 %
